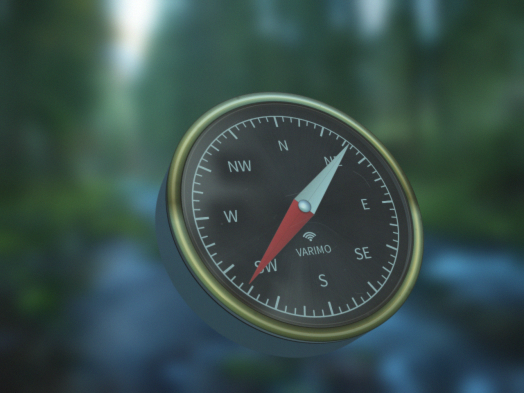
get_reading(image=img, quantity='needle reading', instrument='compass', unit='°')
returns 227.5 °
